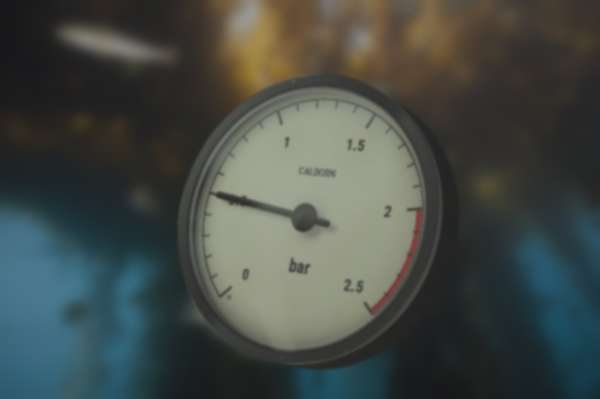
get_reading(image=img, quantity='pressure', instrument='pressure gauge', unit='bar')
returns 0.5 bar
